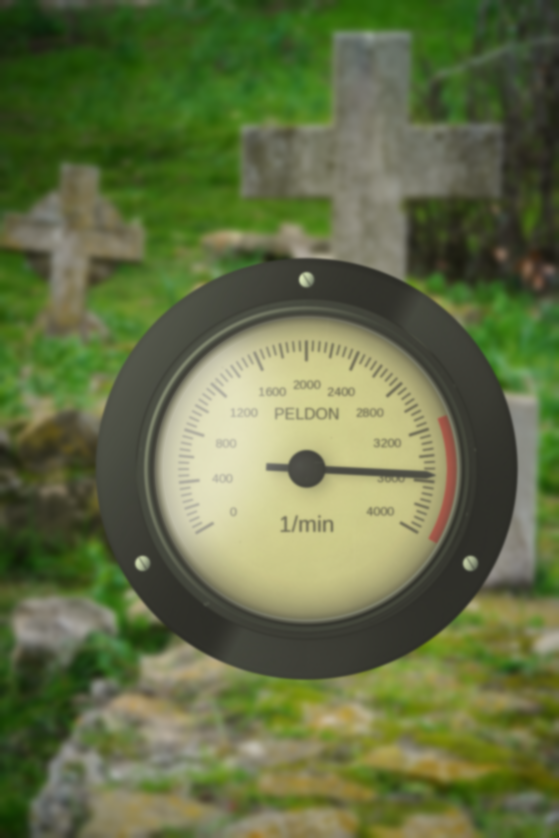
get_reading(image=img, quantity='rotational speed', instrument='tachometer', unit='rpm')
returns 3550 rpm
